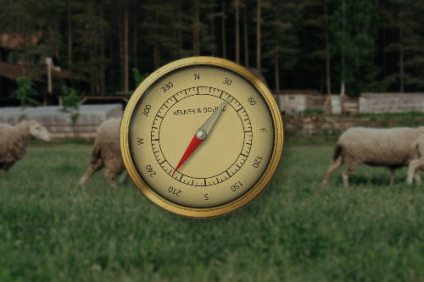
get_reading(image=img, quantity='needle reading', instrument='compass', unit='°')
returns 220 °
